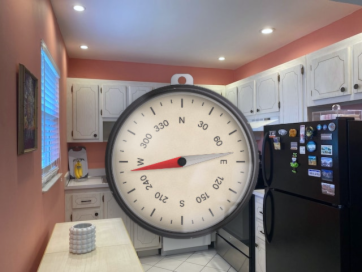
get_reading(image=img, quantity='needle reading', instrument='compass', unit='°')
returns 260 °
